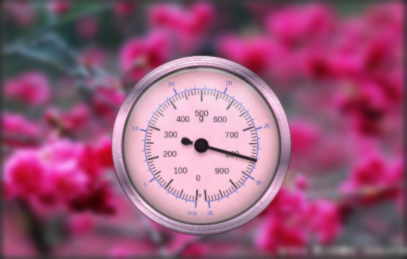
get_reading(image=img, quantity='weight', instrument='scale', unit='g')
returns 800 g
